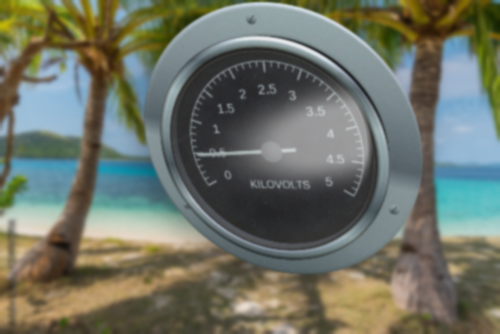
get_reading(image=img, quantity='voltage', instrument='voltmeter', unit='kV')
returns 0.5 kV
